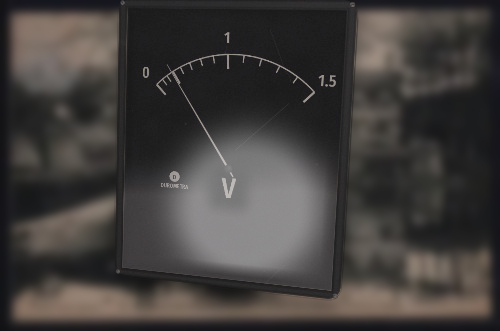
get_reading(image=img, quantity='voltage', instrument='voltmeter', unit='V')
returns 0.5 V
